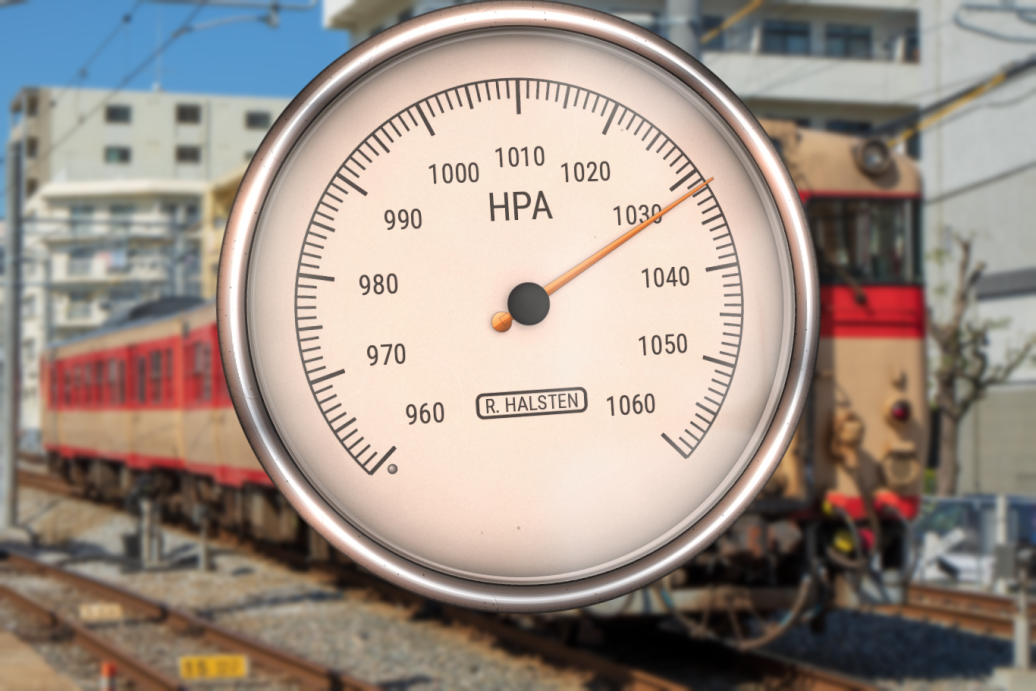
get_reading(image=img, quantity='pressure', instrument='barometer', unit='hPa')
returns 1031.5 hPa
